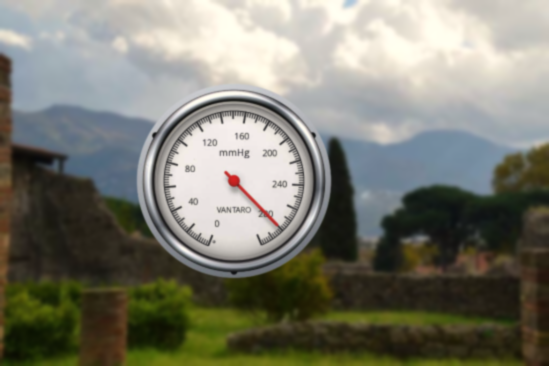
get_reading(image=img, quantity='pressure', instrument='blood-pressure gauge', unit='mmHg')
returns 280 mmHg
